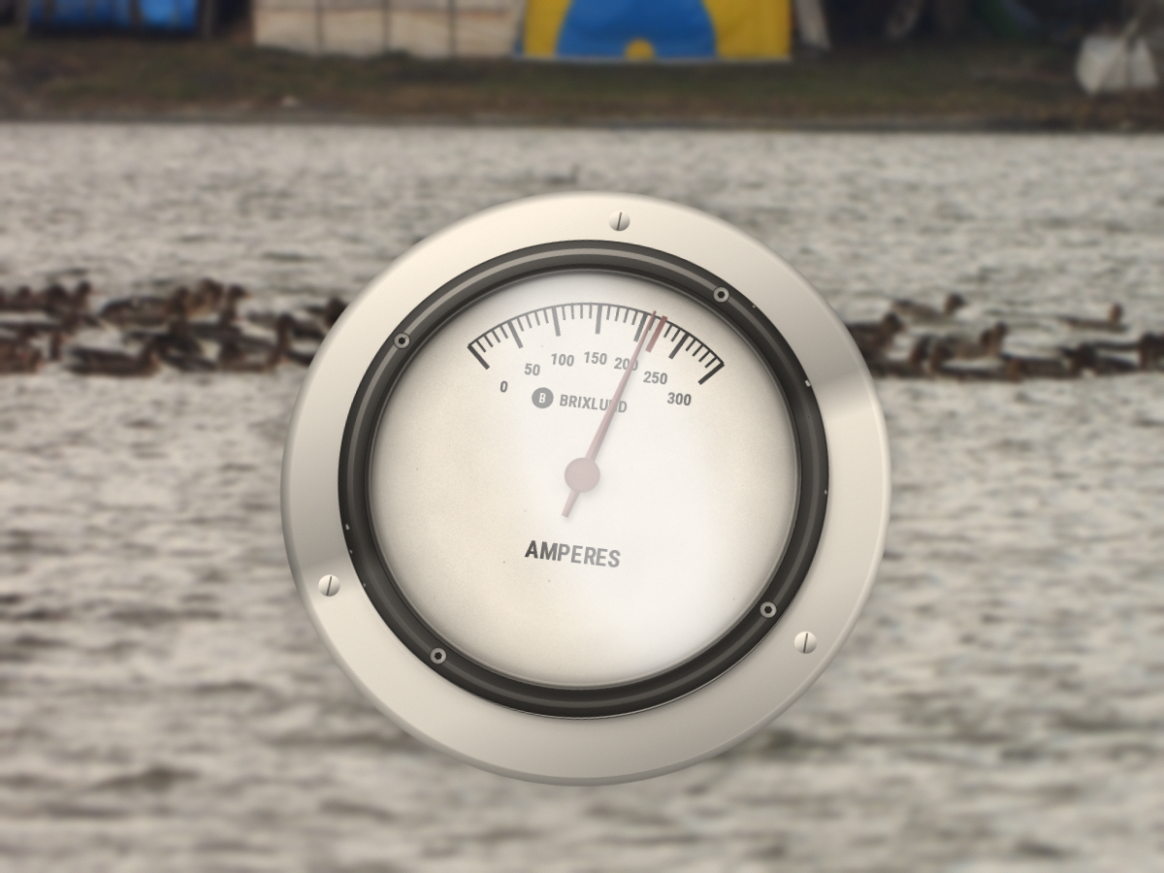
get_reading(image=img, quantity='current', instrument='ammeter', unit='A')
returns 210 A
